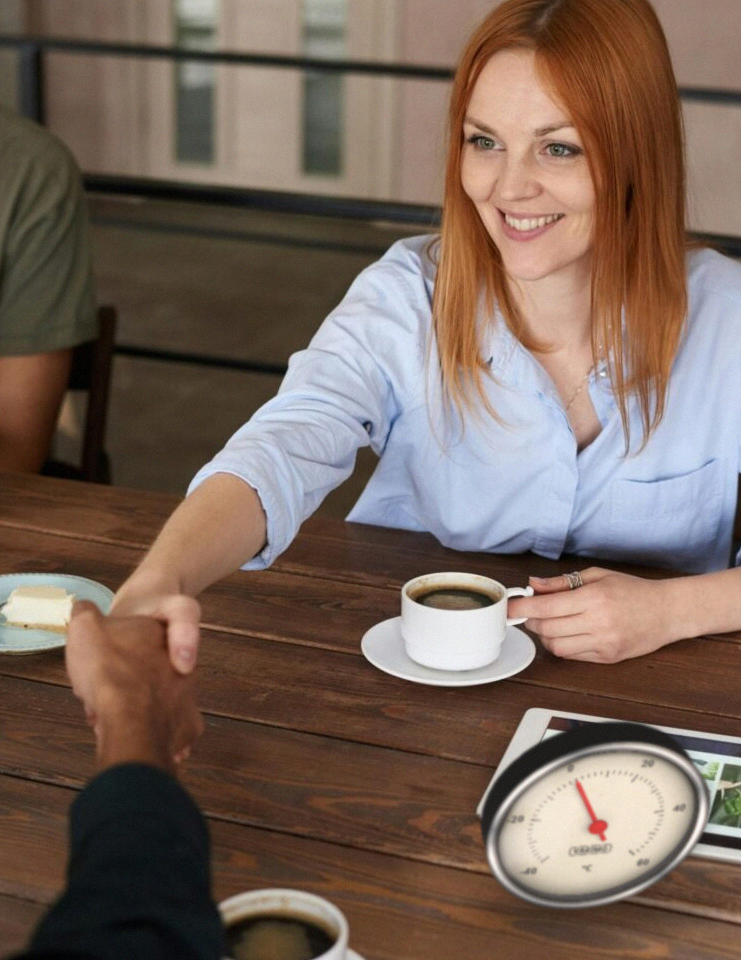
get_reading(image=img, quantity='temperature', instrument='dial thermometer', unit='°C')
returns 0 °C
